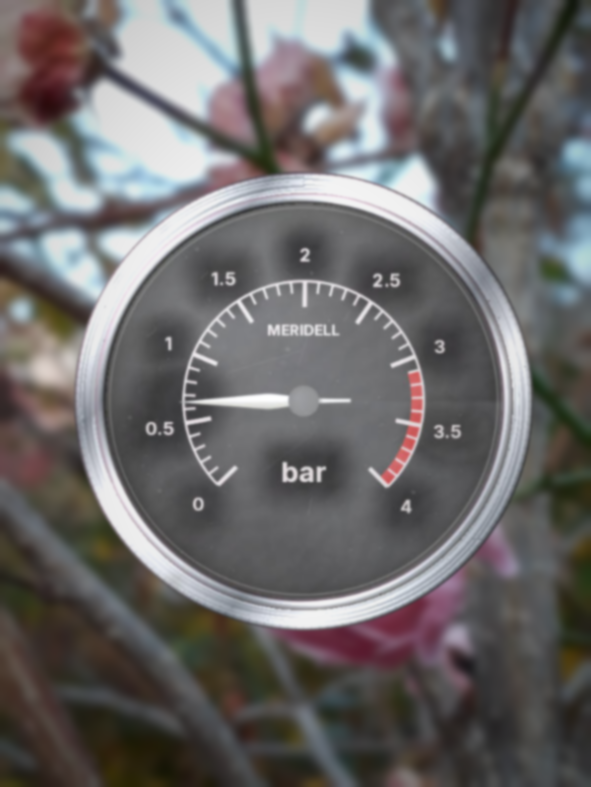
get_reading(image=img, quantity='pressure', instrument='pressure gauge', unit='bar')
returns 0.65 bar
